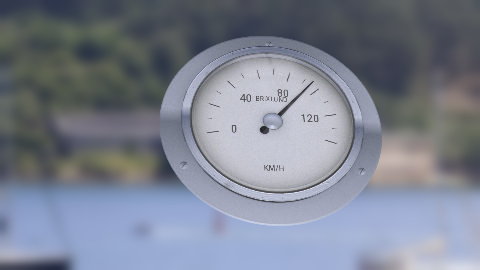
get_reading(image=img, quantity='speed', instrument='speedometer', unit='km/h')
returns 95 km/h
